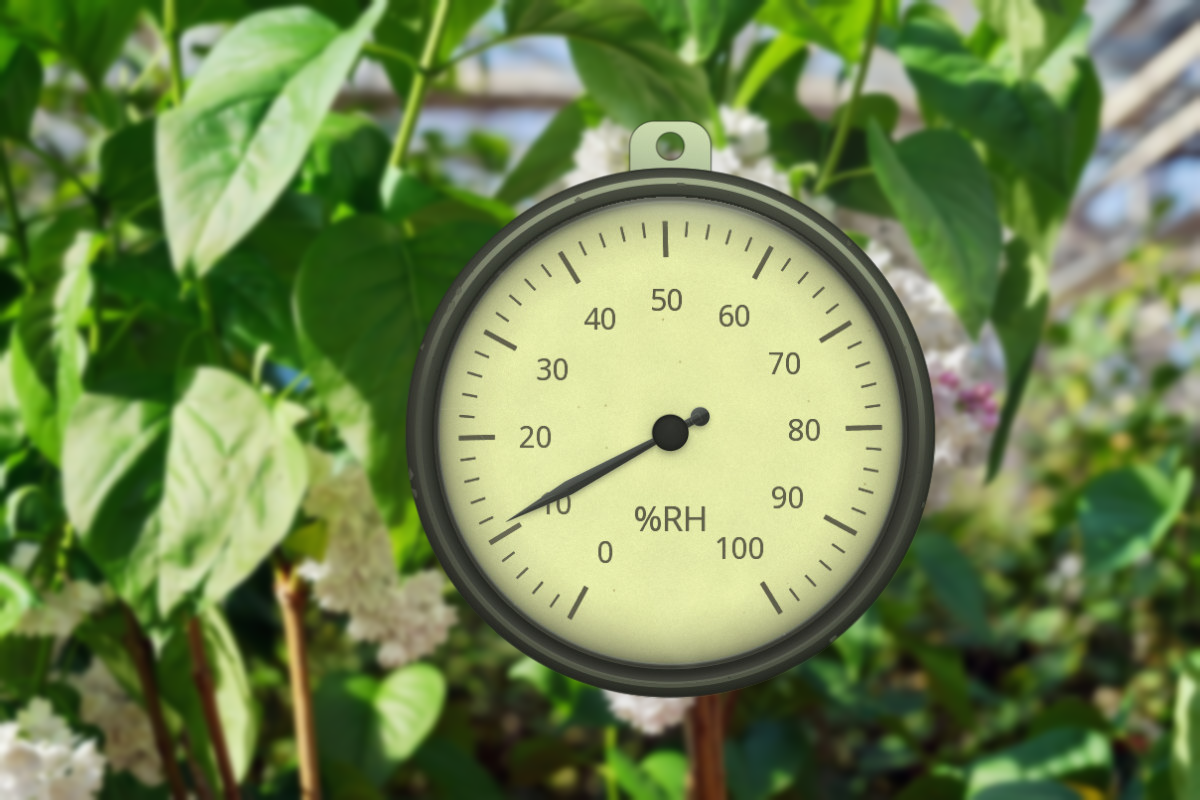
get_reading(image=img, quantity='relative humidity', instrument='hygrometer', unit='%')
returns 11 %
